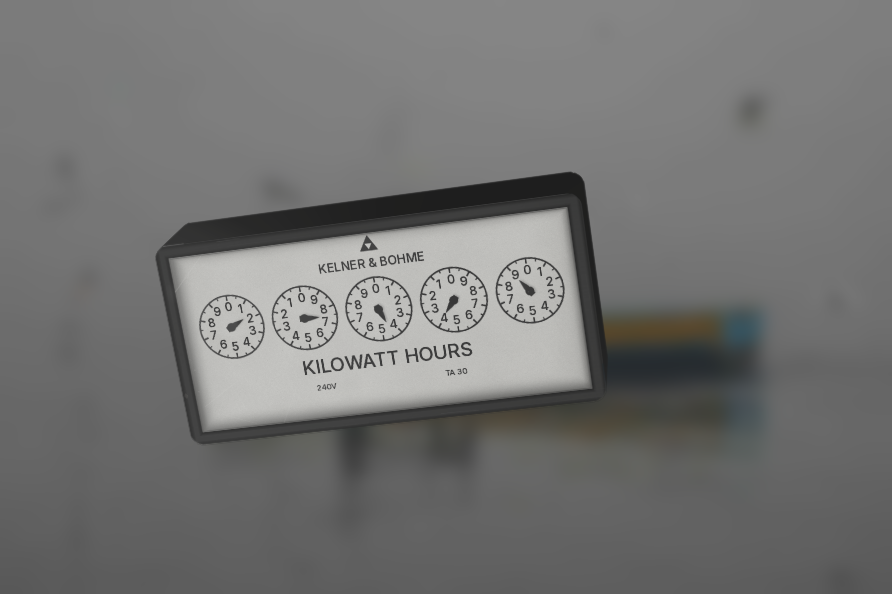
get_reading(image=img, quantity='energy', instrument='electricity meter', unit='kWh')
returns 17439 kWh
